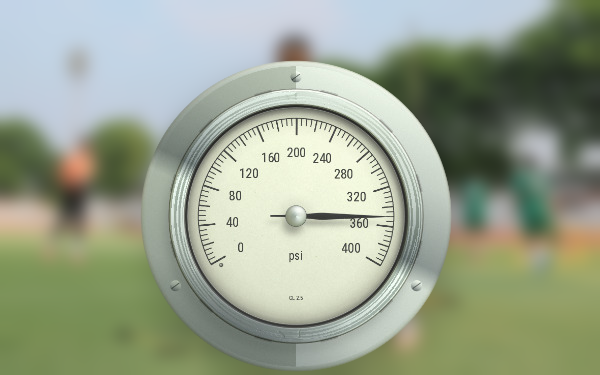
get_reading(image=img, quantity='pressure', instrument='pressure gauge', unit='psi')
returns 350 psi
